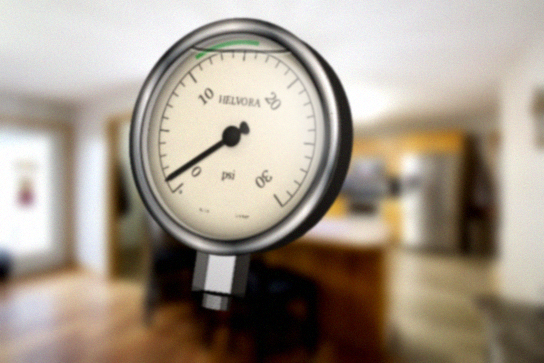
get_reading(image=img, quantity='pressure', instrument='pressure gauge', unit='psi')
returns 1 psi
